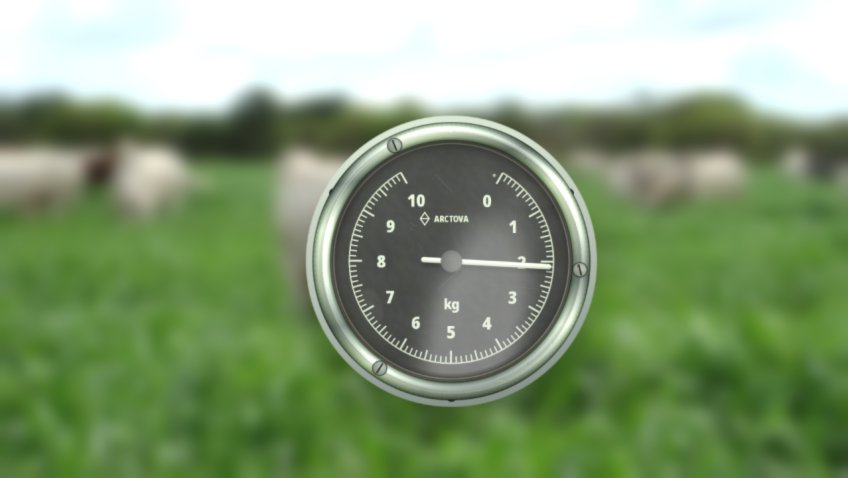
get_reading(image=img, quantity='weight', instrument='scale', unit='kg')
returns 2.1 kg
